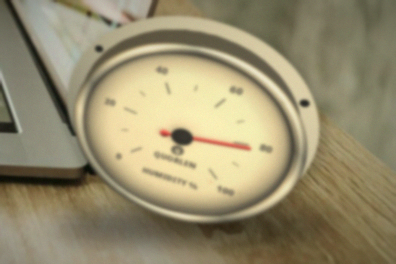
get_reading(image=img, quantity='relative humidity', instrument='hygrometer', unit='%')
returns 80 %
